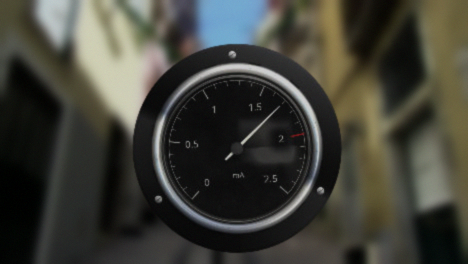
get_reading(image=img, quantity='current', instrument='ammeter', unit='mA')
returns 1.7 mA
